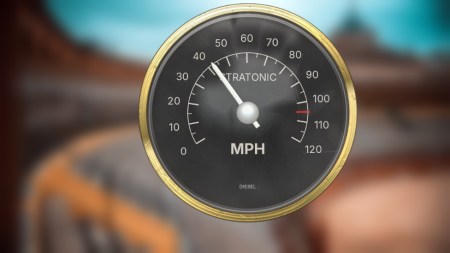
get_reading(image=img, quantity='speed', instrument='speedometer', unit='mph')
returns 42.5 mph
